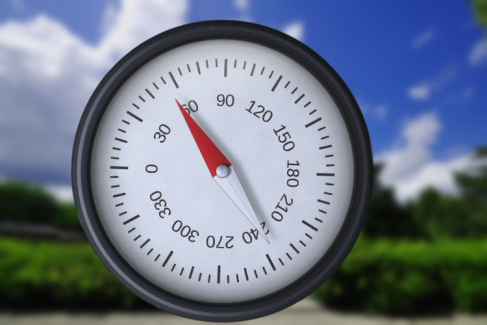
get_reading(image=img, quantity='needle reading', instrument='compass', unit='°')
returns 55 °
